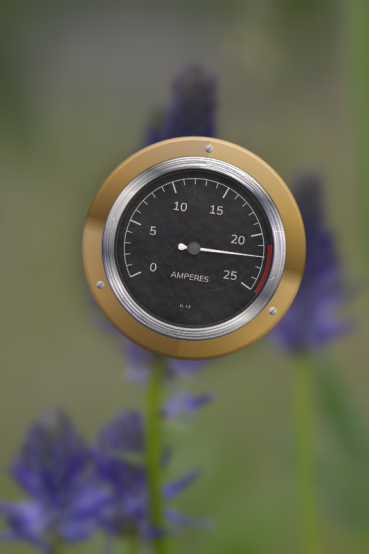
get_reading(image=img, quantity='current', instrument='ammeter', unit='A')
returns 22 A
